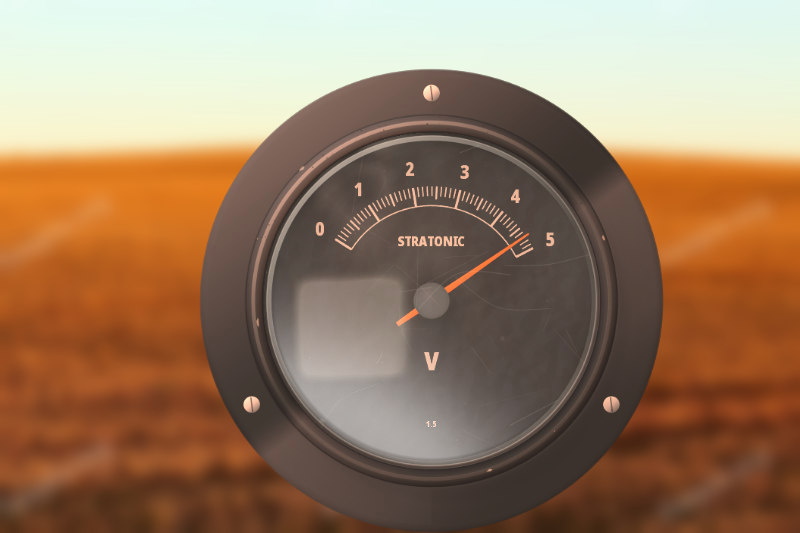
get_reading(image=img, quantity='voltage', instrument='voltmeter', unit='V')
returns 4.7 V
